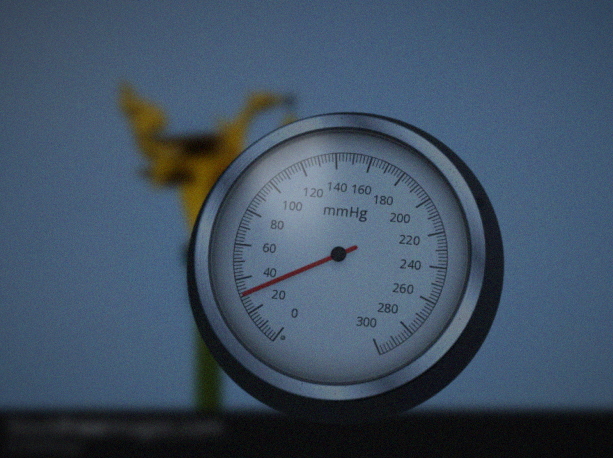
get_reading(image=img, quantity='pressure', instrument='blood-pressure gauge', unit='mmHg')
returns 30 mmHg
